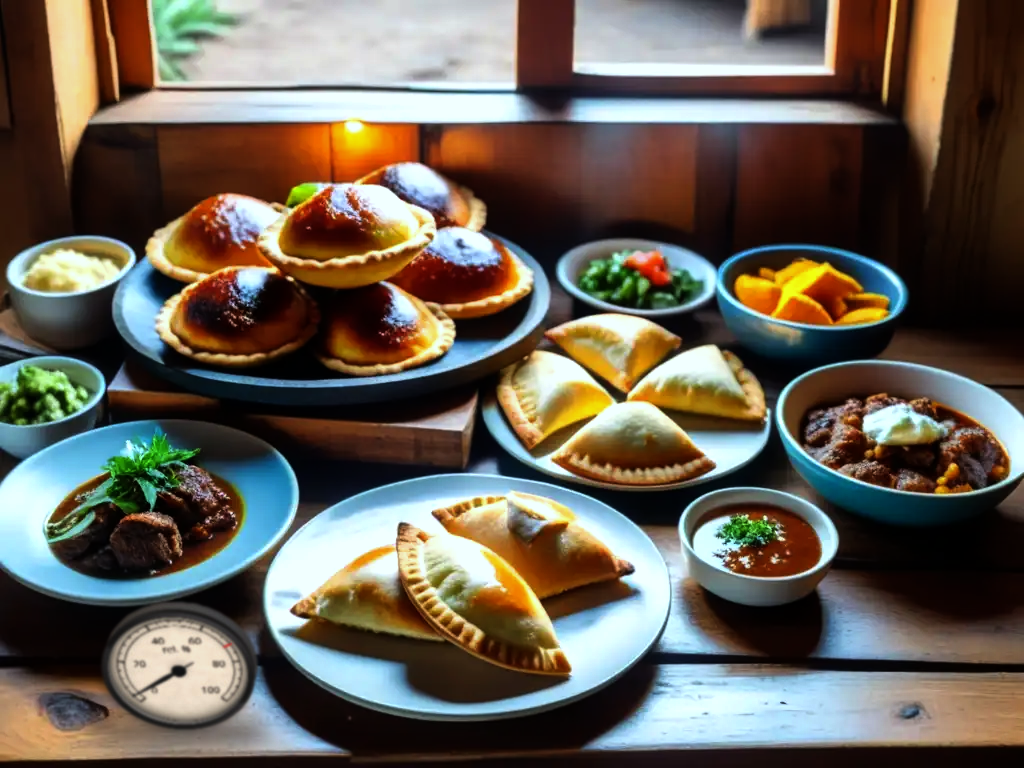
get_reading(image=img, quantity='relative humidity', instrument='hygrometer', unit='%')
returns 4 %
